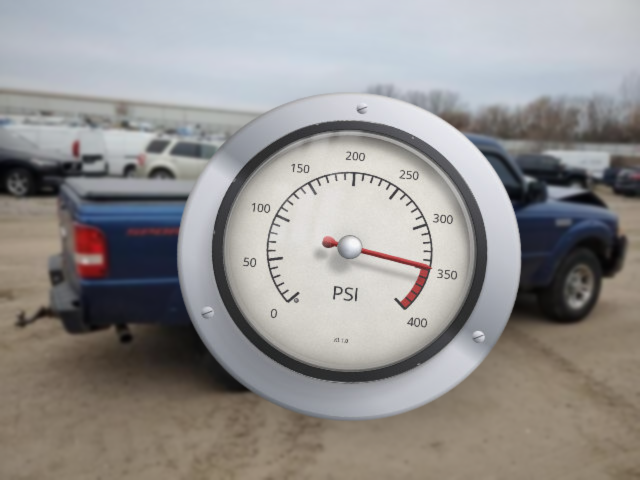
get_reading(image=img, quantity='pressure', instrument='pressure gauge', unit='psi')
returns 350 psi
